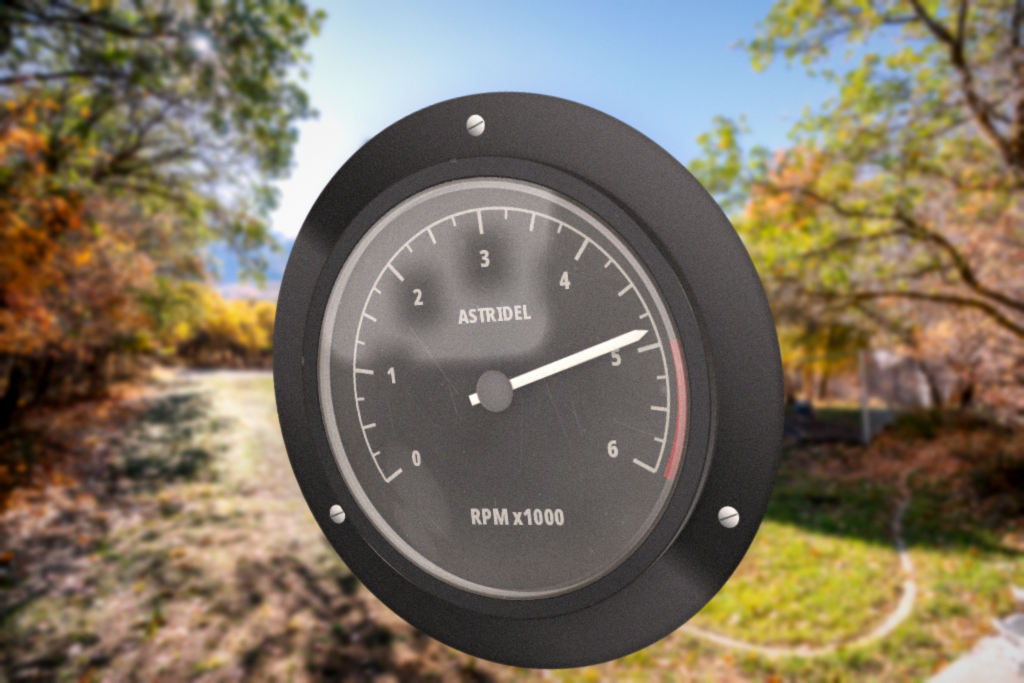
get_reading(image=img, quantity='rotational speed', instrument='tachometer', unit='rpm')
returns 4875 rpm
